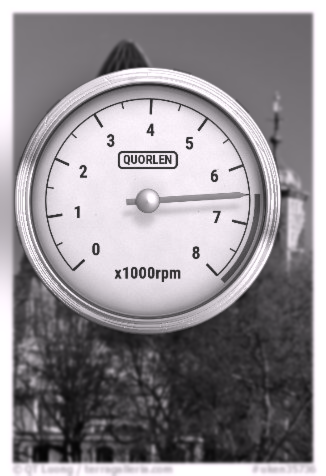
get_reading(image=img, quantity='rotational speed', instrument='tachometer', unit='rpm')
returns 6500 rpm
